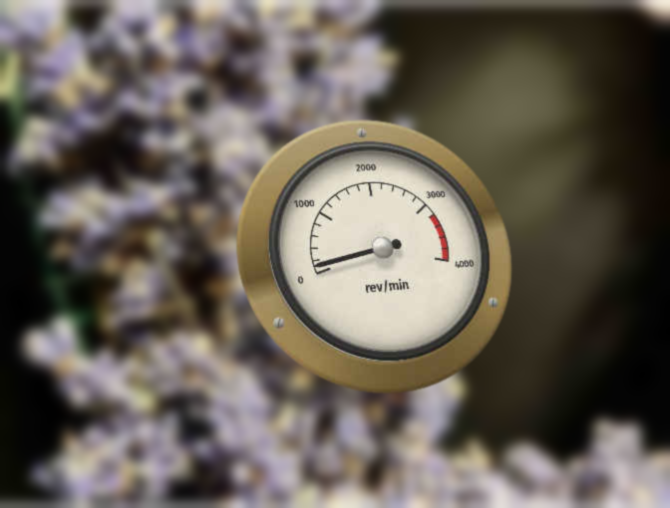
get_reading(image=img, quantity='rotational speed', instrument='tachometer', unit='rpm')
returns 100 rpm
